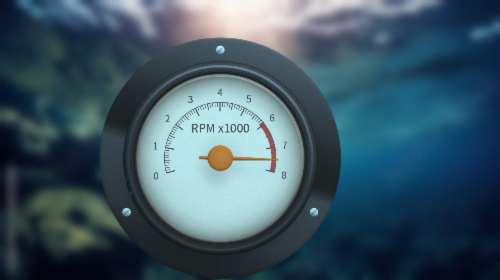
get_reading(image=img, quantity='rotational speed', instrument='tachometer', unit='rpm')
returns 7500 rpm
